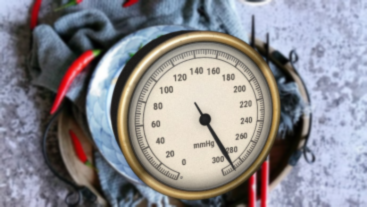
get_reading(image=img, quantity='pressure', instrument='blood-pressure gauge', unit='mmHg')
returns 290 mmHg
